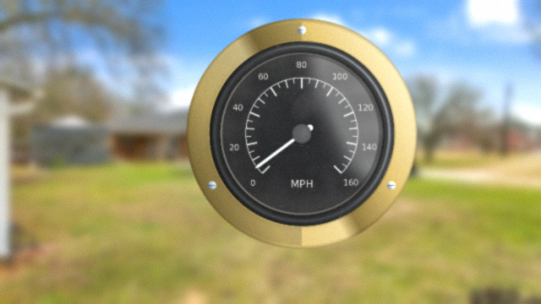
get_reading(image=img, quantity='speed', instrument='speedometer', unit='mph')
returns 5 mph
